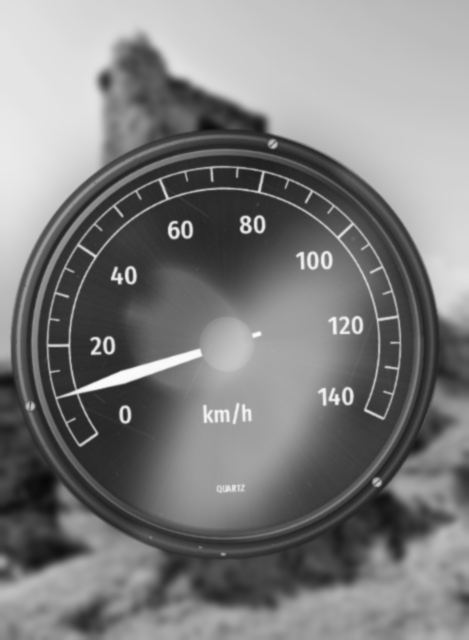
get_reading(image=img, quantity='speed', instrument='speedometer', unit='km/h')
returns 10 km/h
